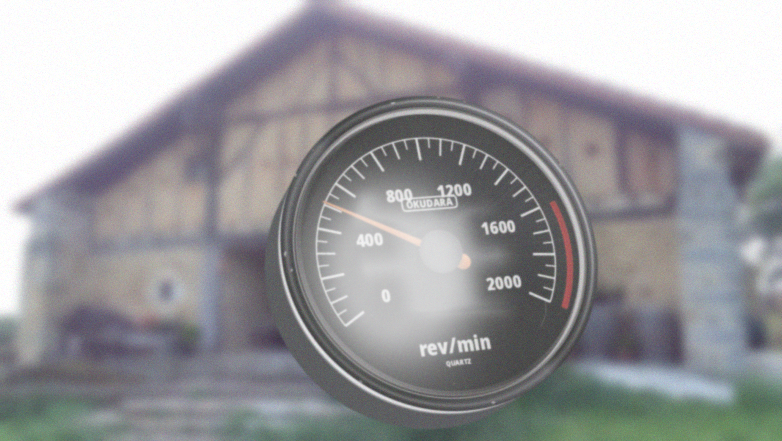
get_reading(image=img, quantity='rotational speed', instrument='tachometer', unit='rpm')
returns 500 rpm
